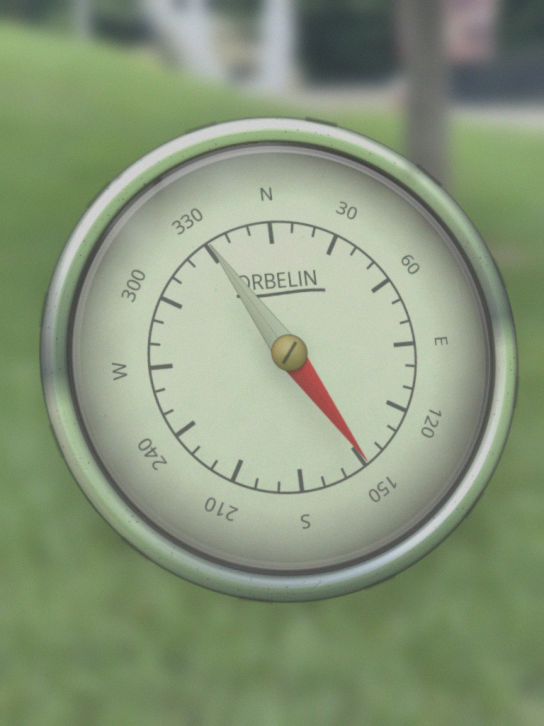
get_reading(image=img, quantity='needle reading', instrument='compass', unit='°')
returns 150 °
